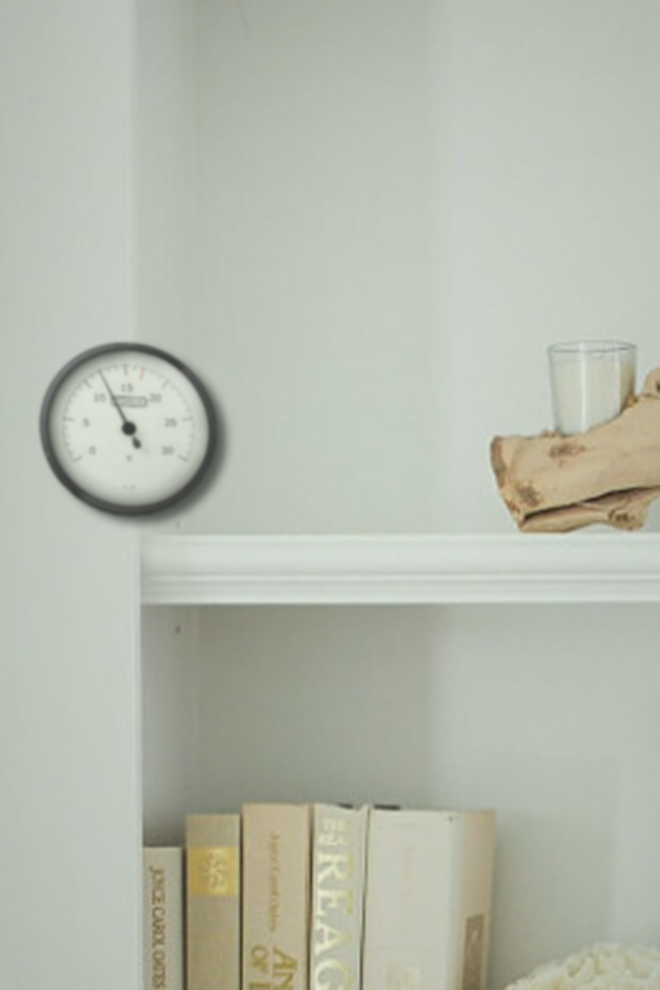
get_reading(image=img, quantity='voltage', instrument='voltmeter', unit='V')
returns 12 V
